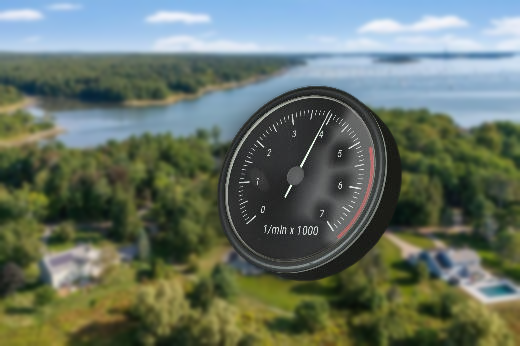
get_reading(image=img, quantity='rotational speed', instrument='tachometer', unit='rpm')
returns 4000 rpm
